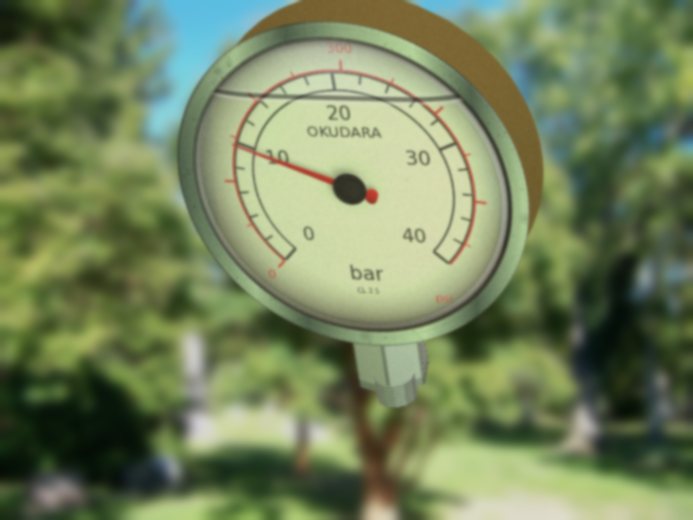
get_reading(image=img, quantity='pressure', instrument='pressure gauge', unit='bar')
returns 10 bar
